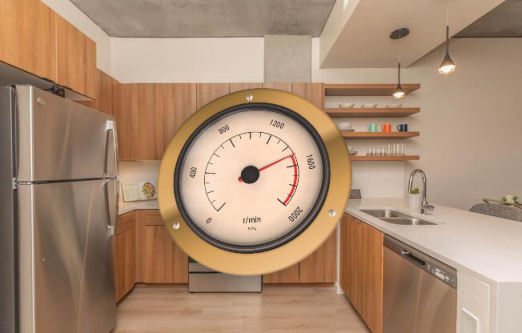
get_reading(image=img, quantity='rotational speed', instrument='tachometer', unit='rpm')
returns 1500 rpm
